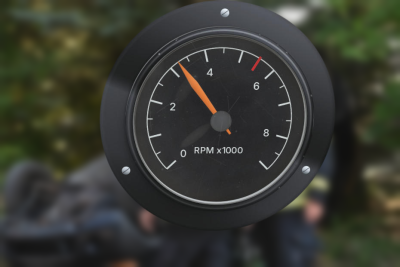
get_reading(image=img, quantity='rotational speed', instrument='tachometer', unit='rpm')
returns 3250 rpm
